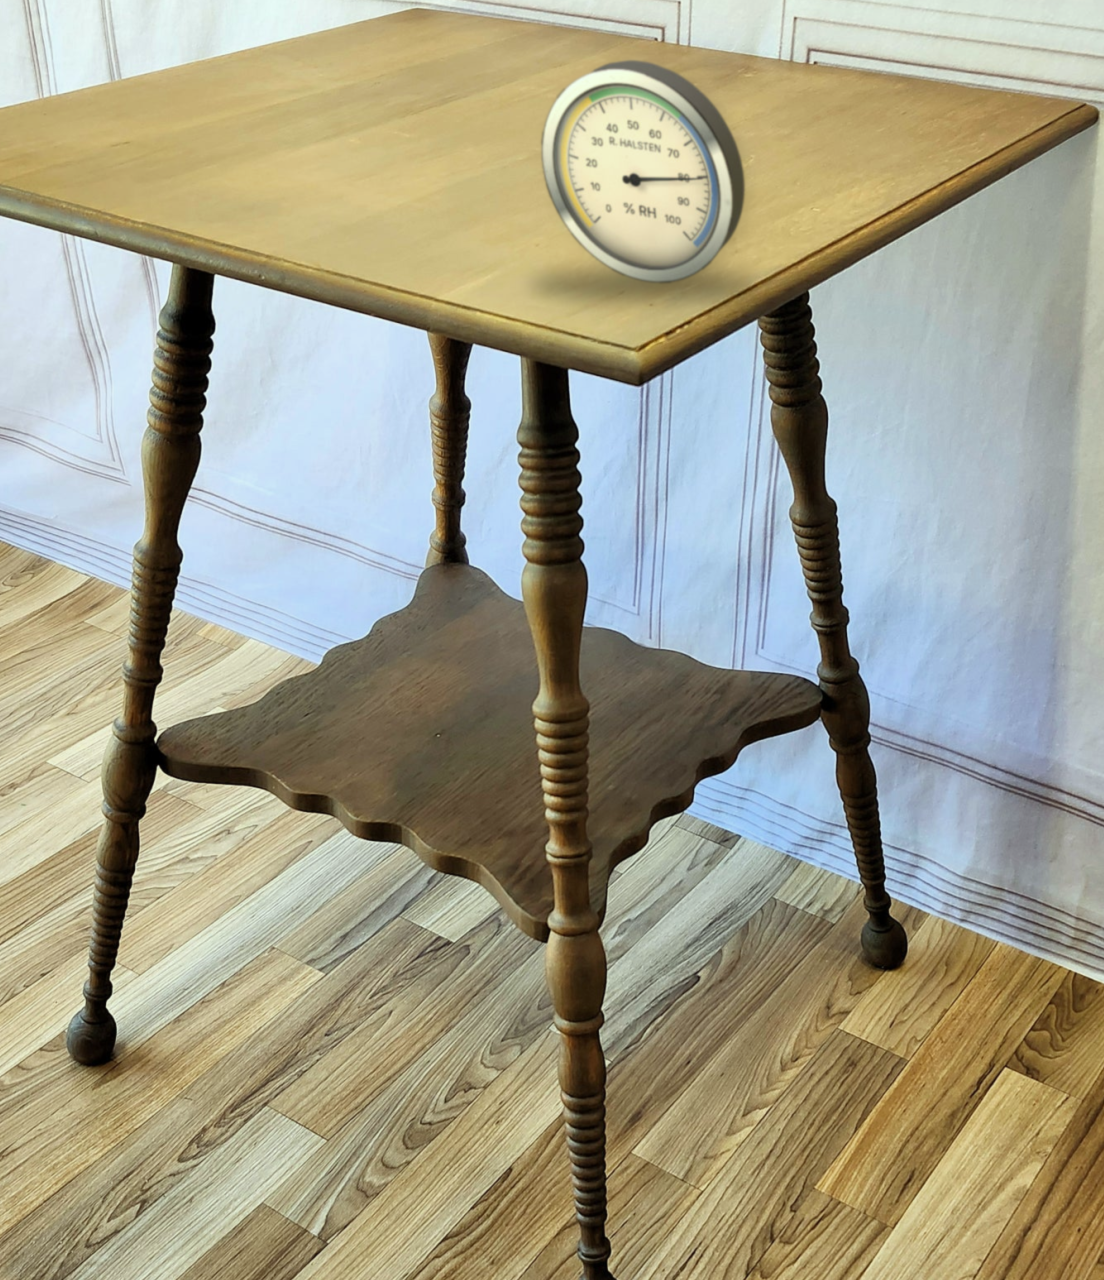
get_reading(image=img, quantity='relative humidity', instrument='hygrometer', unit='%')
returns 80 %
